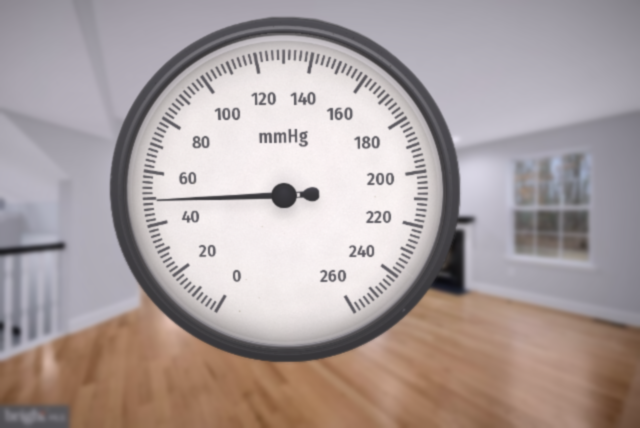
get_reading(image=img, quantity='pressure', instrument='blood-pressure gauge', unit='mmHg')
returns 50 mmHg
